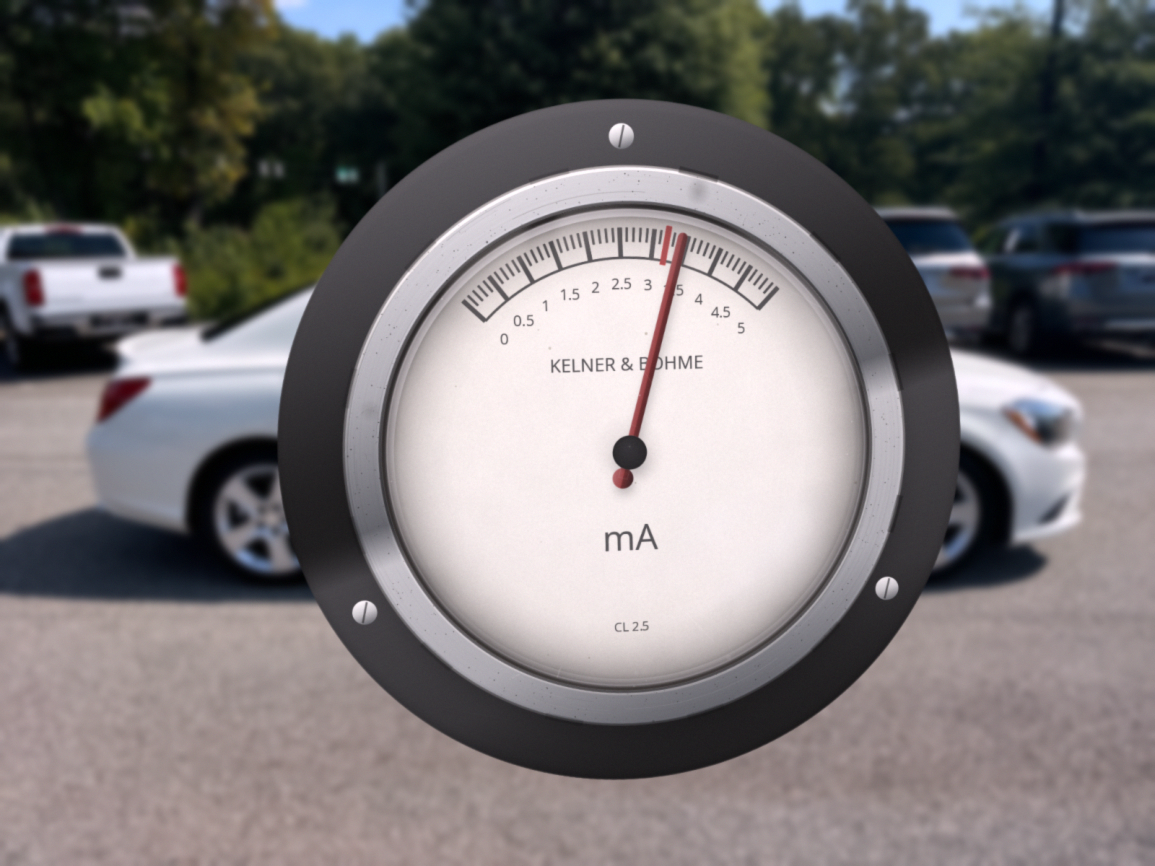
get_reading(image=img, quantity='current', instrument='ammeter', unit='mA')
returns 3.4 mA
